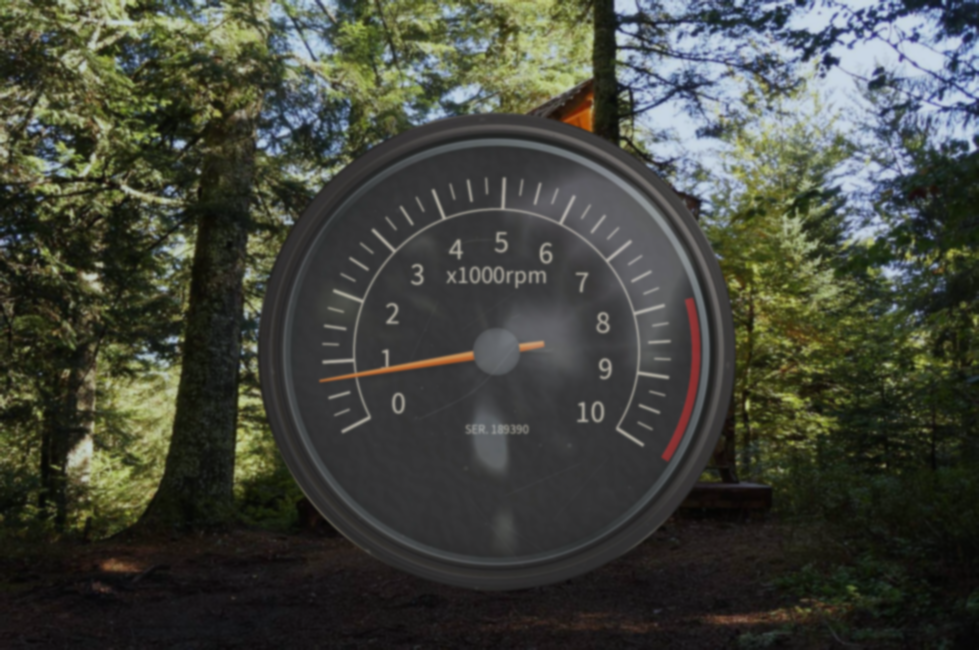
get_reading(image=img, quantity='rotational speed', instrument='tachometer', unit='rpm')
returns 750 rpm
